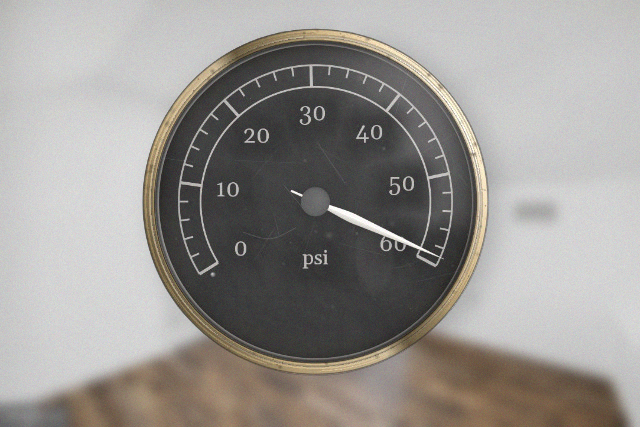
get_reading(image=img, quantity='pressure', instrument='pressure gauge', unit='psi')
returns 59 psi
